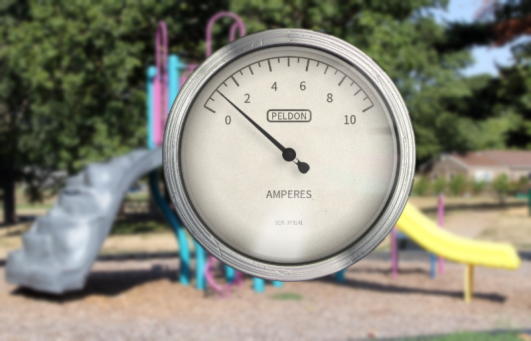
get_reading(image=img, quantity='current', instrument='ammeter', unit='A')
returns 1 A
